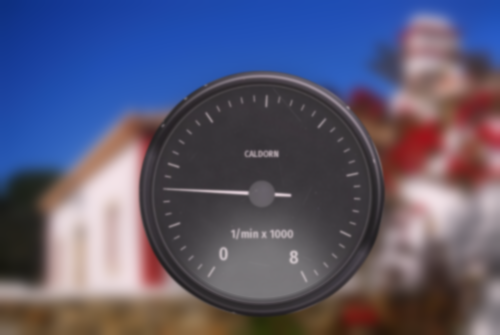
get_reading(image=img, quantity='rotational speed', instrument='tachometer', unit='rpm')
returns 1600 rpm
